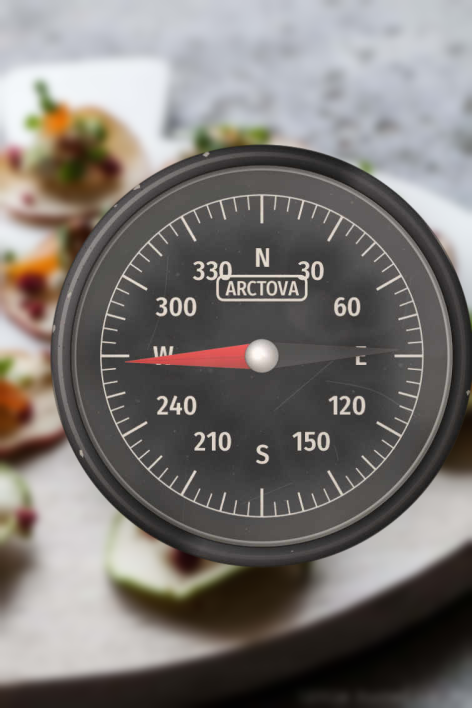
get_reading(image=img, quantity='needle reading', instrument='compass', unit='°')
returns 267.5 °
